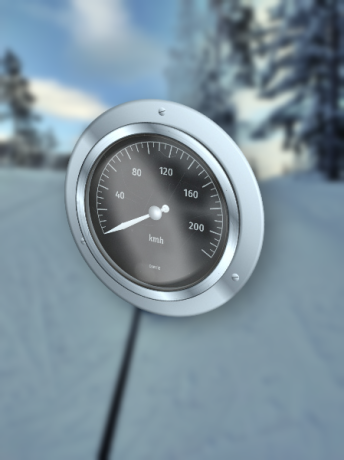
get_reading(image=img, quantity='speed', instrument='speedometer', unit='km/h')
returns 0 km/h
